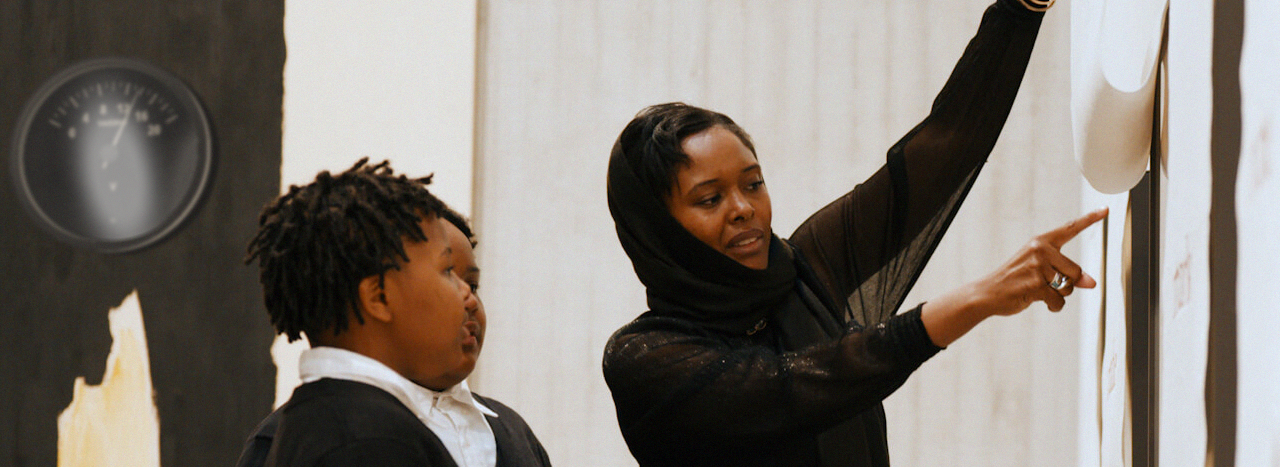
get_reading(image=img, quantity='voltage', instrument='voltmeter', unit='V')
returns 14 V
